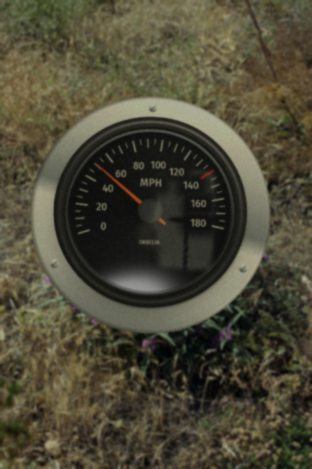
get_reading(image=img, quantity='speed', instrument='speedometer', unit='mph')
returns 50 mph
